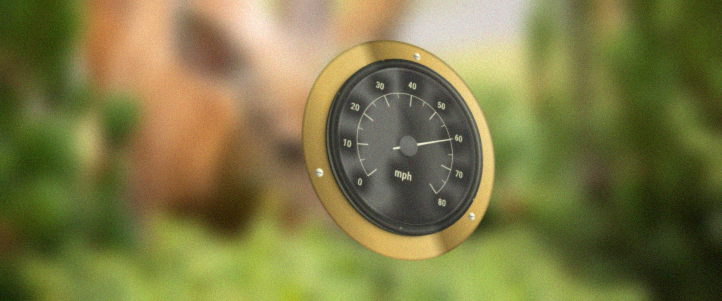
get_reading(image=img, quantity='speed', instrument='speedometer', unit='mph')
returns 60 mph
